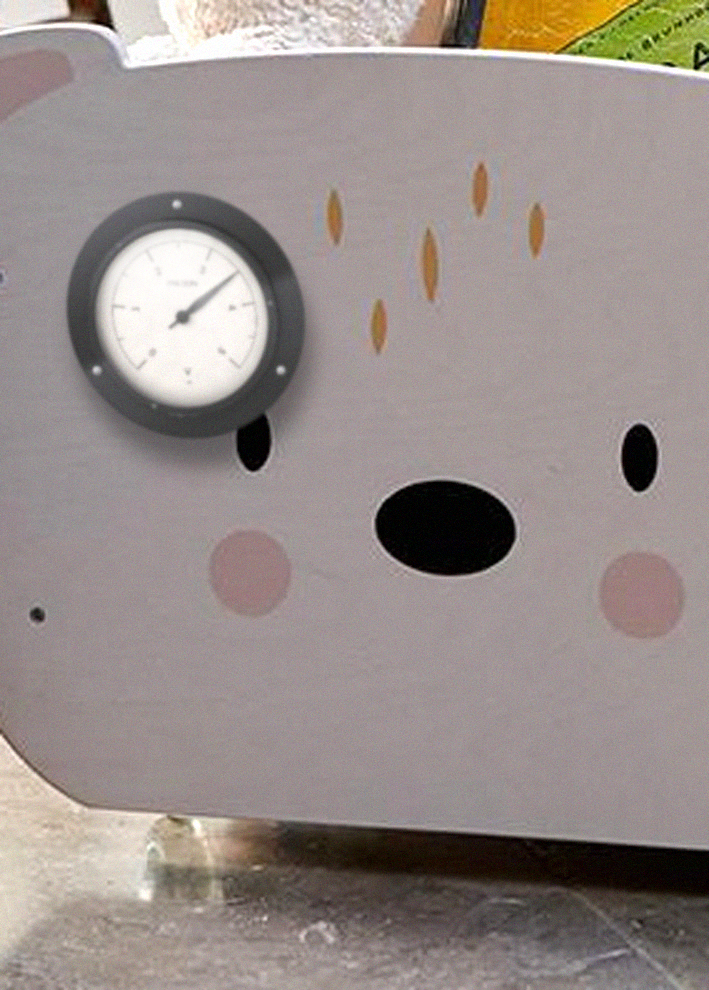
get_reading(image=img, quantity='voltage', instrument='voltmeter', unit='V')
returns 3.5 V
